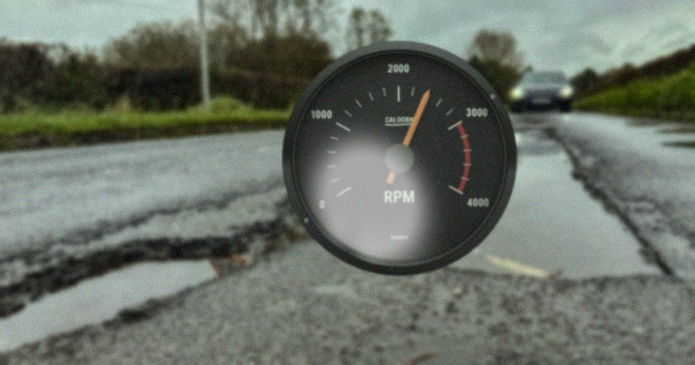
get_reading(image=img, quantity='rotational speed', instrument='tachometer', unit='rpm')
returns 2400 rpm
